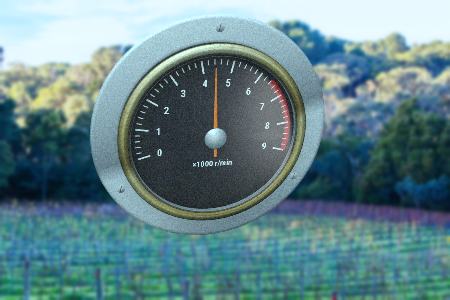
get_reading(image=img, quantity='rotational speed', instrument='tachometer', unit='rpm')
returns 4400 rpm
